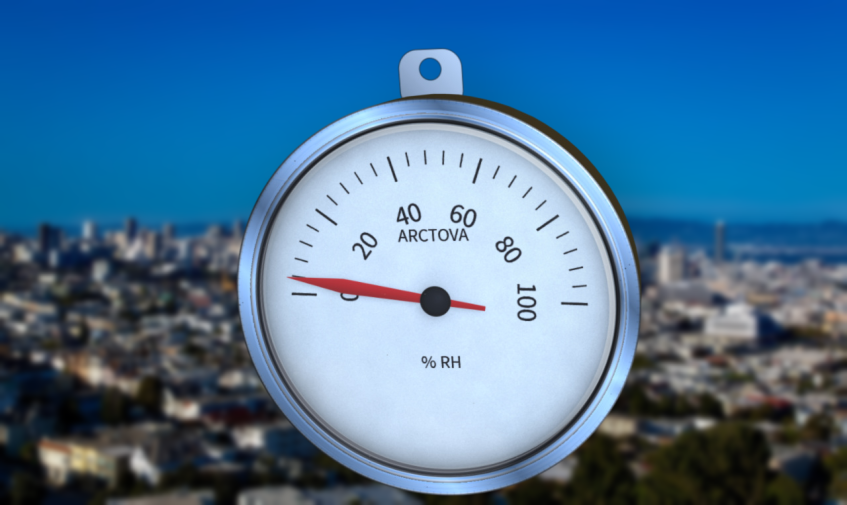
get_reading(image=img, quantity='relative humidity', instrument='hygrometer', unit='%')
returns 4 %
